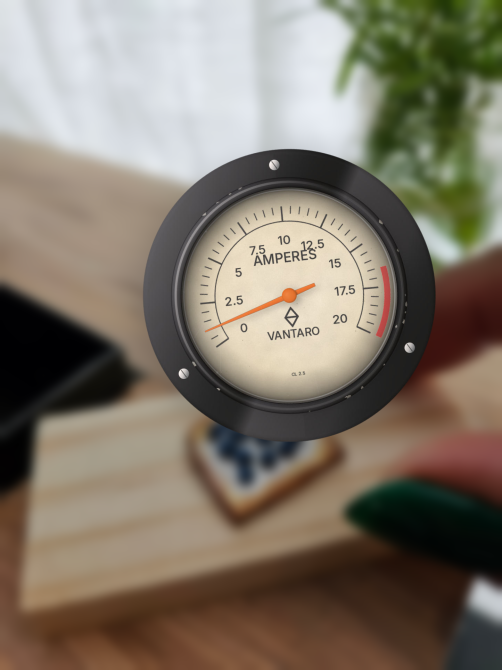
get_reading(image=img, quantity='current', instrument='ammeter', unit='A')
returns 1 A
